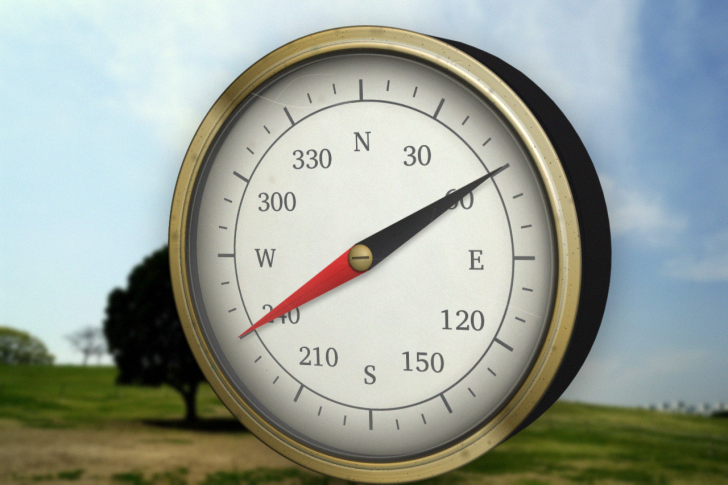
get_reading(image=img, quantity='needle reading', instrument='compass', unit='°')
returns 240 °
